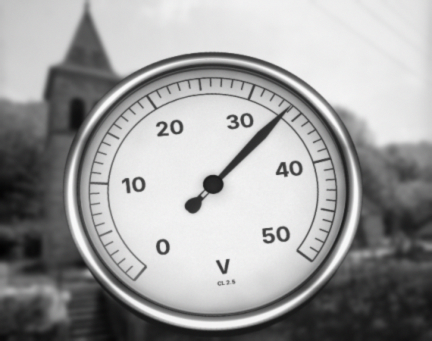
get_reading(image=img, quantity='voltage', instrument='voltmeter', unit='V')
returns 34 V
